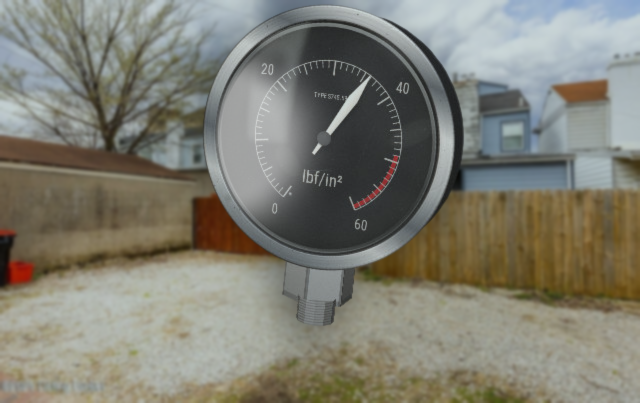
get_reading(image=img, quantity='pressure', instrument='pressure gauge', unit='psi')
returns 36 psi
